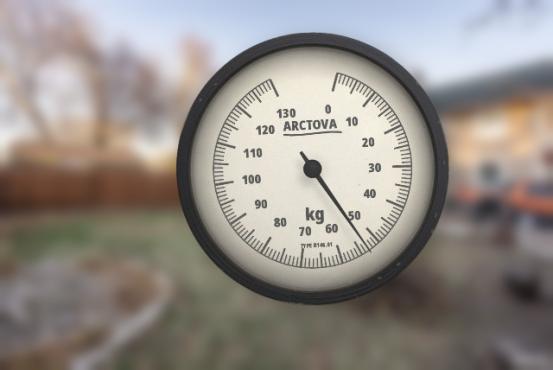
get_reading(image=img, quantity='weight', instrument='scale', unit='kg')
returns 53 kg
